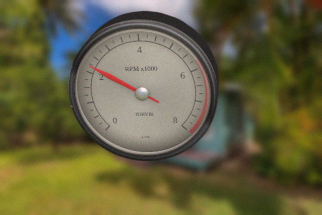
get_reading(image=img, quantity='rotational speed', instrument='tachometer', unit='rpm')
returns 2250 rpm
